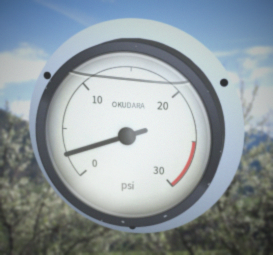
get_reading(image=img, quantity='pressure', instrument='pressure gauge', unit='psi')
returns 2.5 psi
